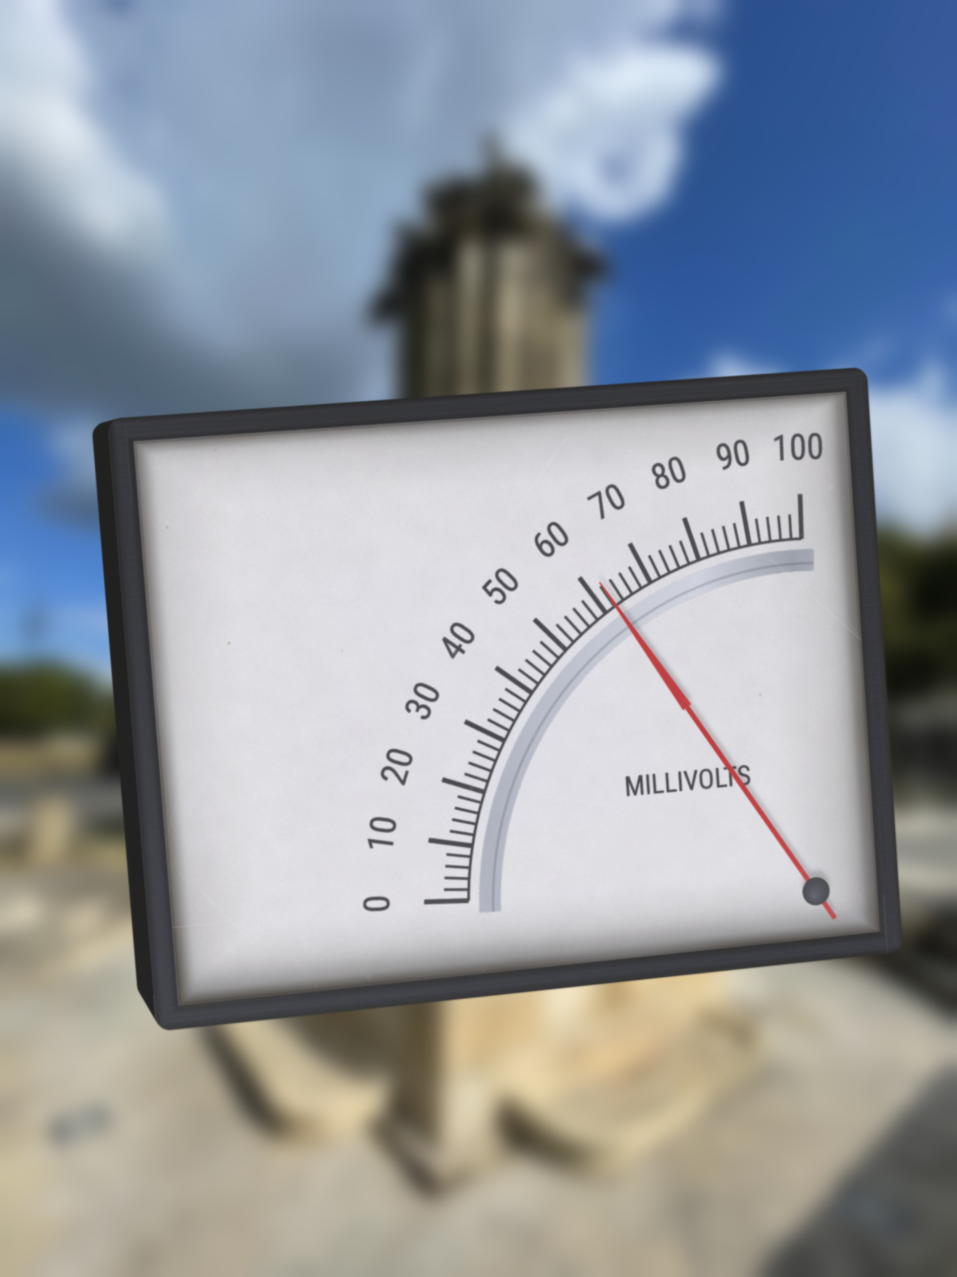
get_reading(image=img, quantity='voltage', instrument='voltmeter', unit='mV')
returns 62 mV
